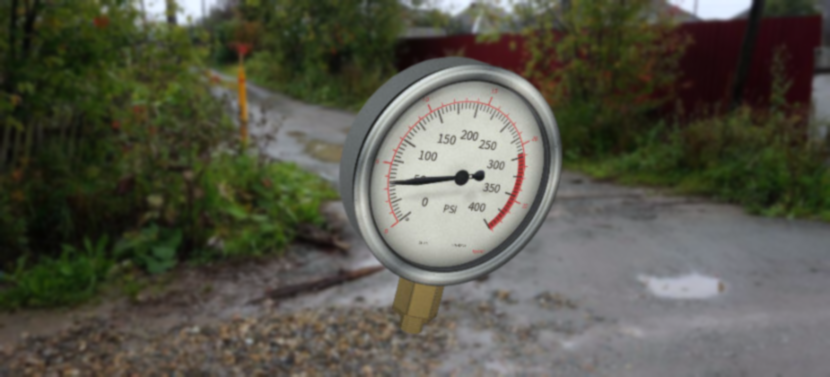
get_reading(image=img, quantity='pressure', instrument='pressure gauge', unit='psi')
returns 50 psi
